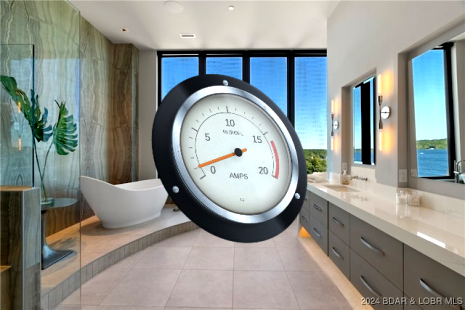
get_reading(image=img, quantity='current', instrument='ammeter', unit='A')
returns 1 A
